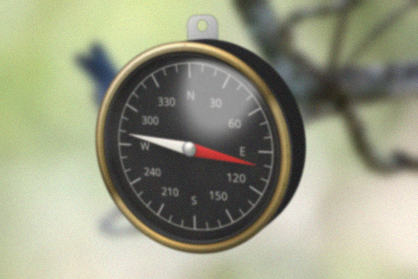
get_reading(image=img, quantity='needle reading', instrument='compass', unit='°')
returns 100 °
